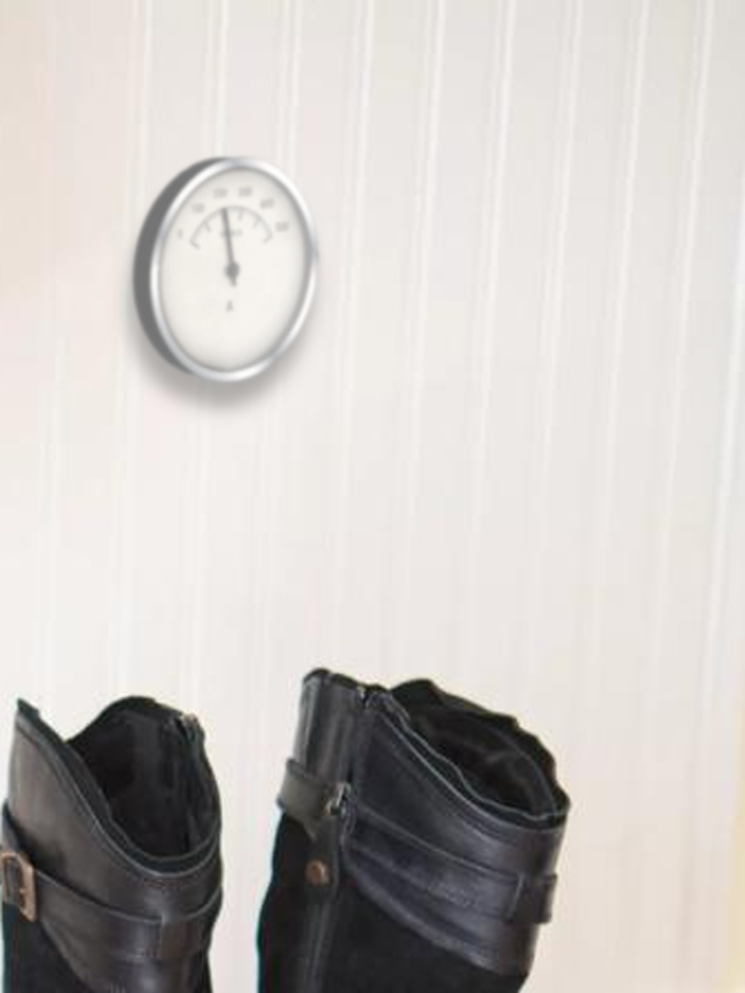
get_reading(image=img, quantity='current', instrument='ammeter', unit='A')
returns 200 A
